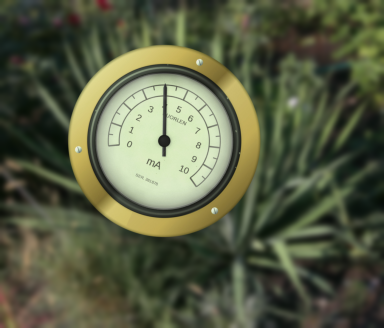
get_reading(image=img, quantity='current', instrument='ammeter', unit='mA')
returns 4 mA
